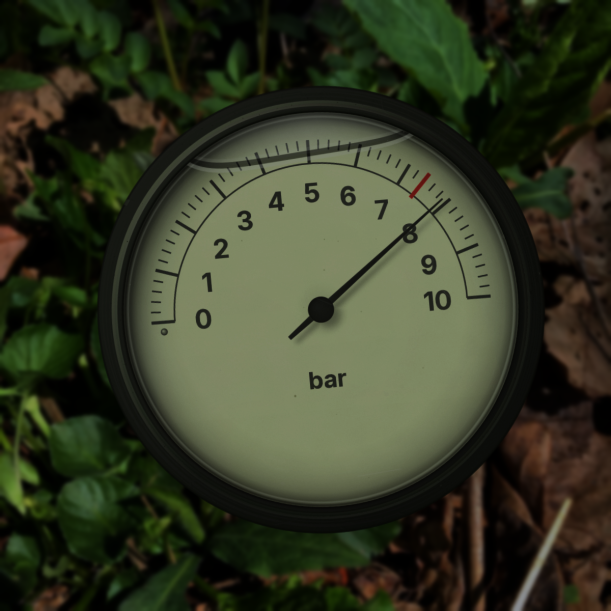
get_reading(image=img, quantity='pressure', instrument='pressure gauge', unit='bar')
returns 7.9 bar
